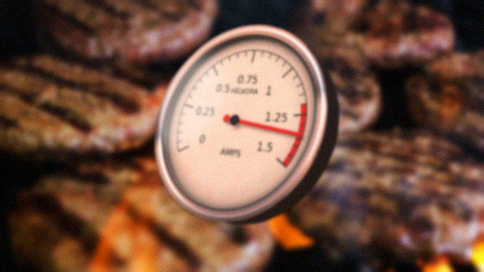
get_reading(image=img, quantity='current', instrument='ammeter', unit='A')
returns 1.35 A
